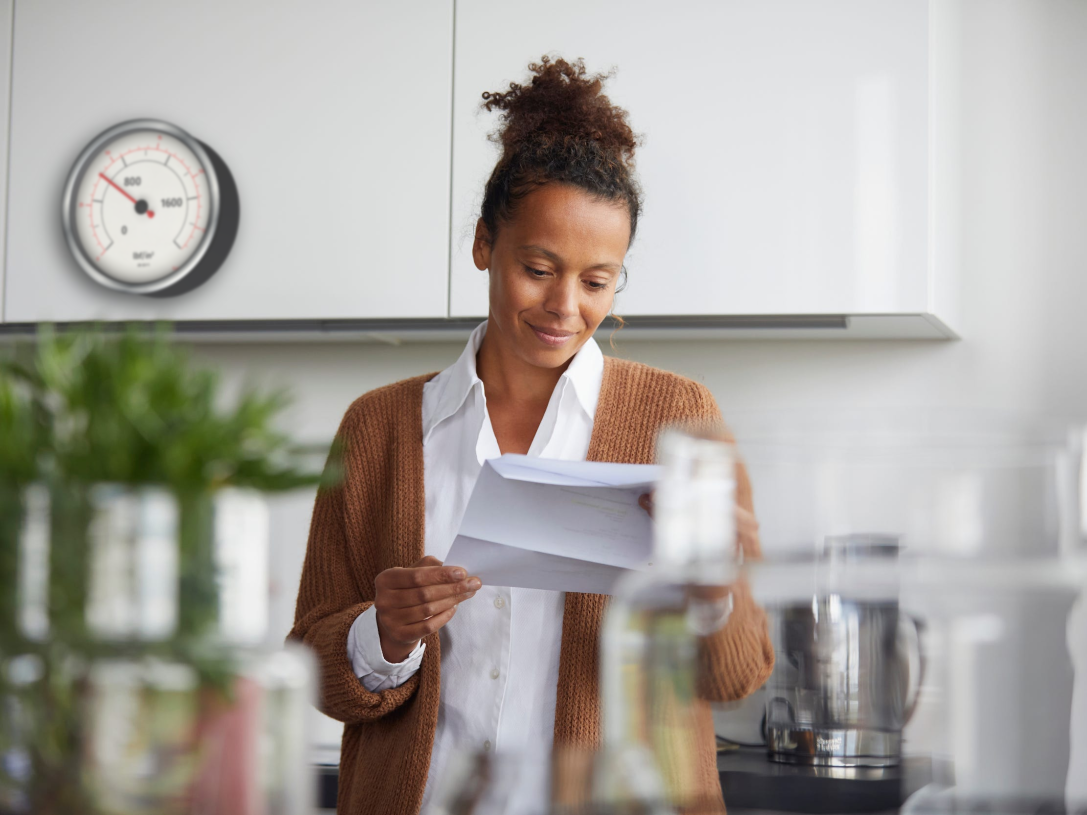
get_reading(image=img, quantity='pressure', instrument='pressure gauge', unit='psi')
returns 600 psi
